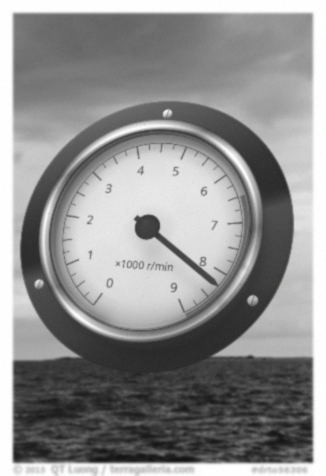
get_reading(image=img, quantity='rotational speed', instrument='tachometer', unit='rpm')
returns 8250 rpm
